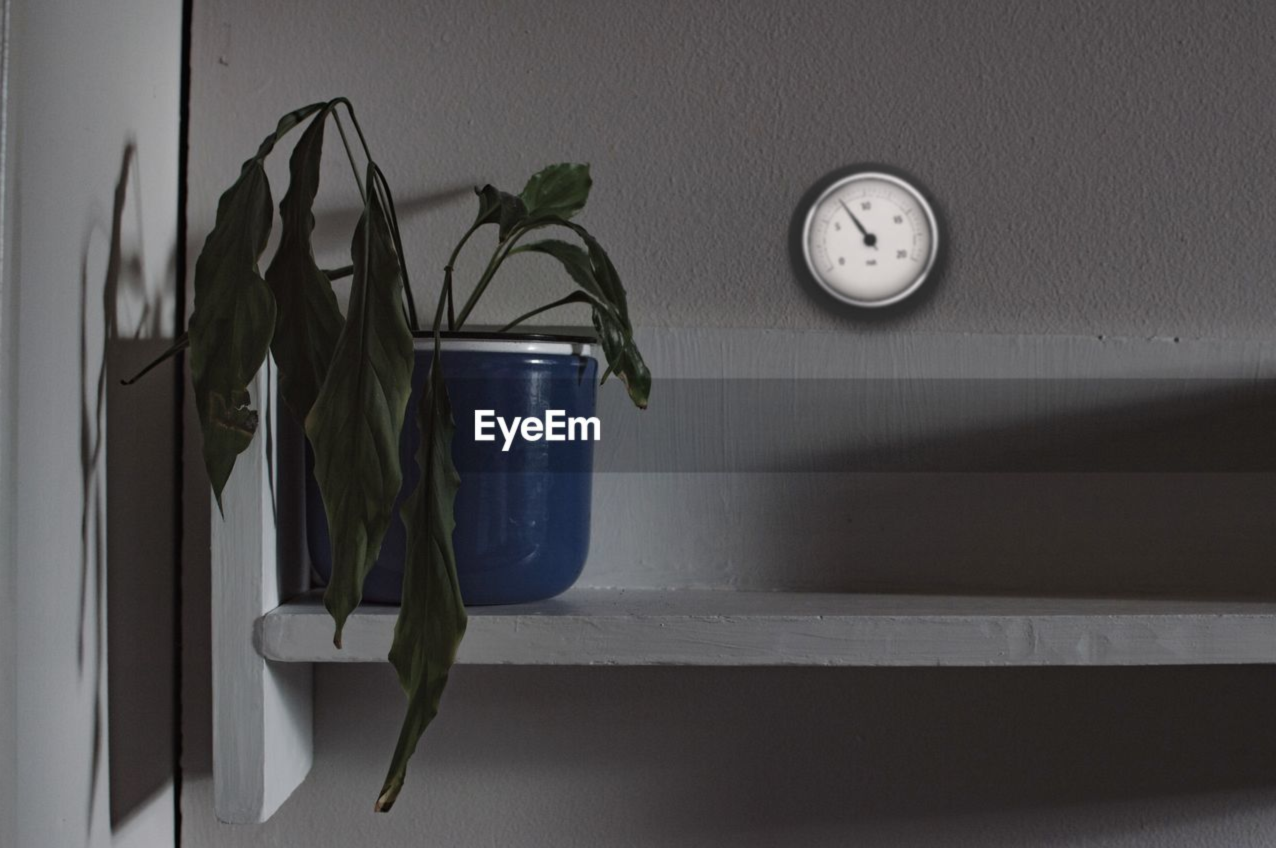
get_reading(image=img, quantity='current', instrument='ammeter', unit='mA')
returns 7.5 mA
